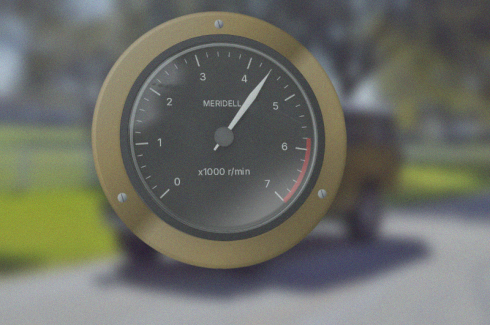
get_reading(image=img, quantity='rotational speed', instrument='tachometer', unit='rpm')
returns 4400 rpm
